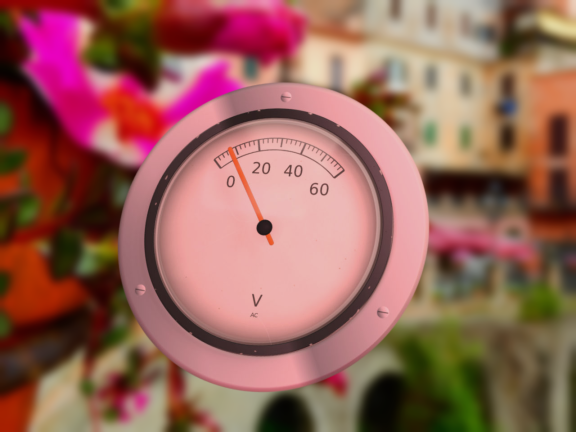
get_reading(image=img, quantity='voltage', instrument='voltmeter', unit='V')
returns 8 V
